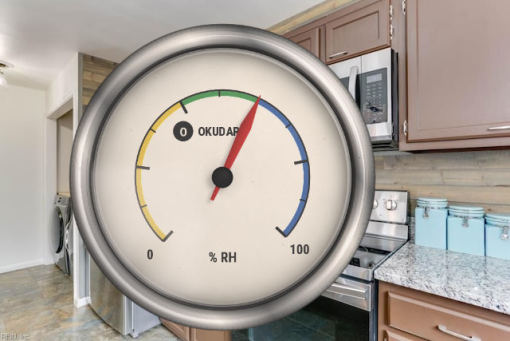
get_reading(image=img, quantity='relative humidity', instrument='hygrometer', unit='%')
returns 60 %
